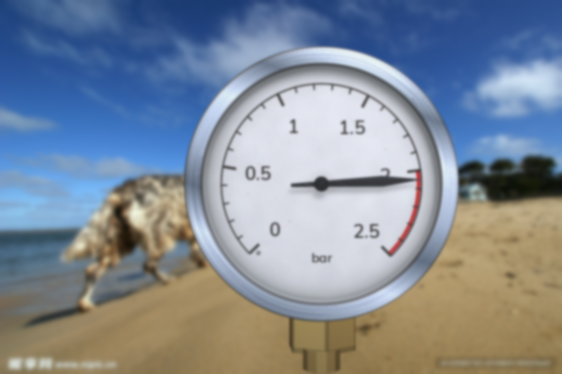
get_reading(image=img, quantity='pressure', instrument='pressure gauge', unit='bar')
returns 2.05 bar
